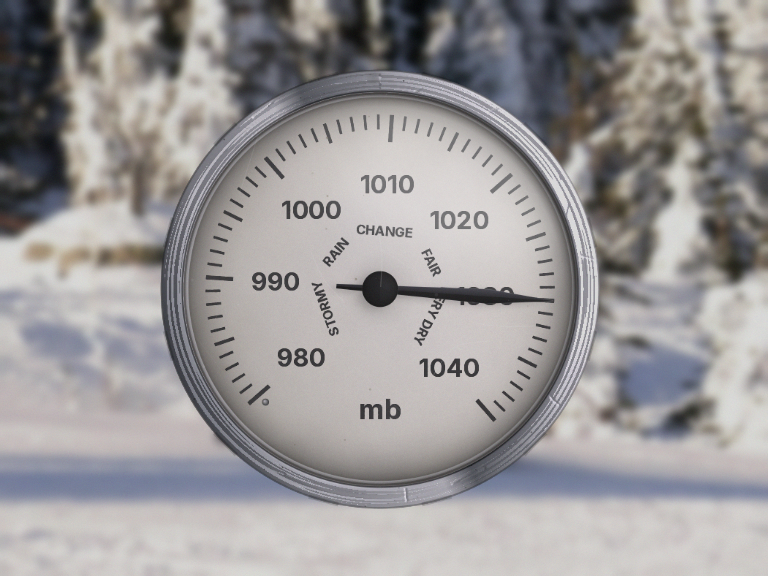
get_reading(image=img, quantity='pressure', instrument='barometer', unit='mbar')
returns 1030 mbar
